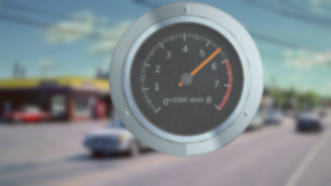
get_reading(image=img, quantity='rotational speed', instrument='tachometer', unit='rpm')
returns 5500 rpm
